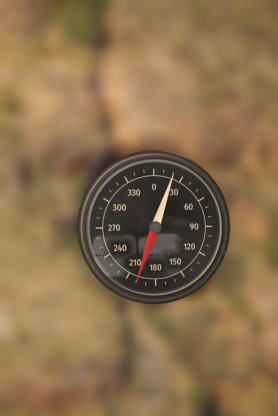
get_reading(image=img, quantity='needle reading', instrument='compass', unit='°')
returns 200 °
